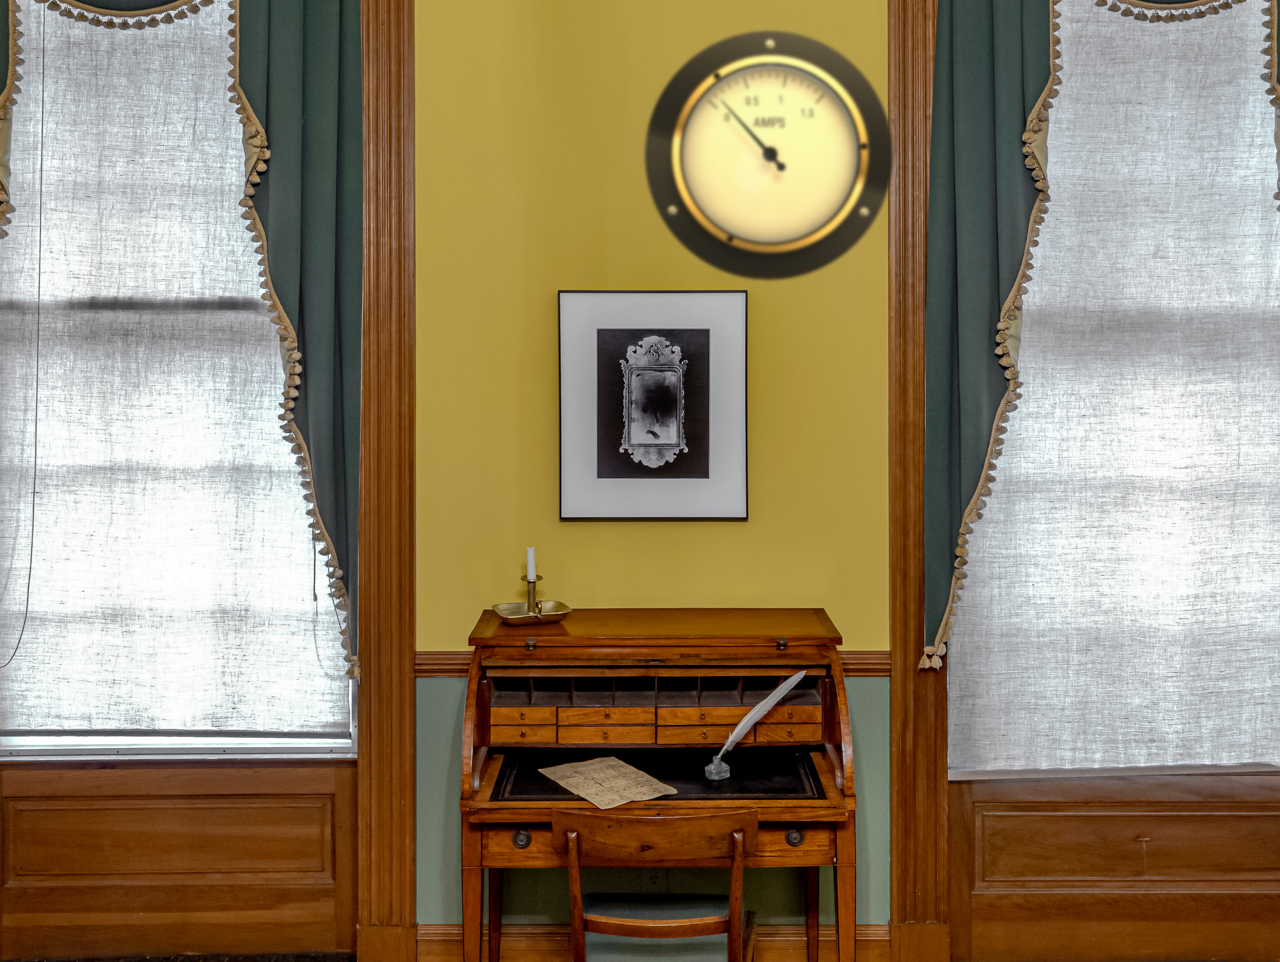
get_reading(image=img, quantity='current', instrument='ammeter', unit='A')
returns 0.1 A
